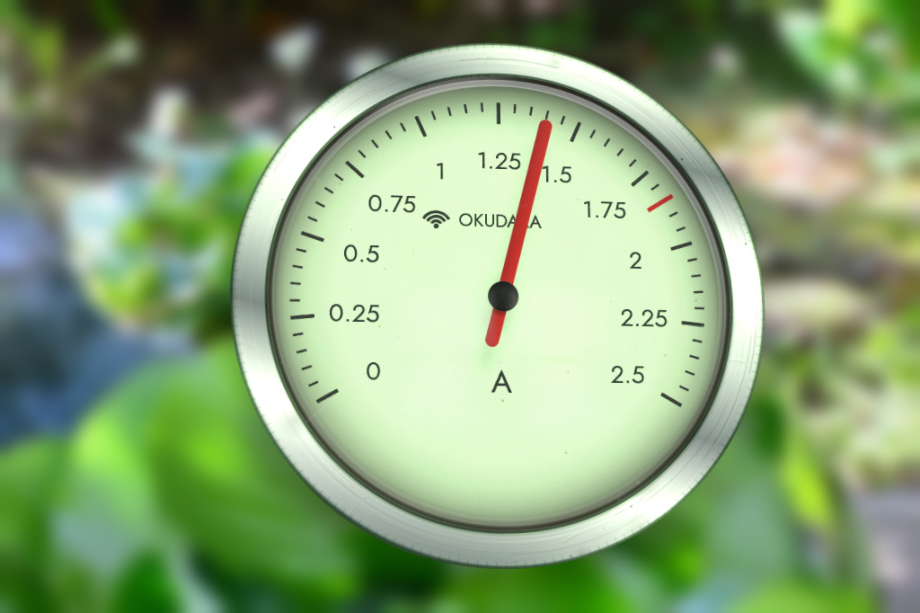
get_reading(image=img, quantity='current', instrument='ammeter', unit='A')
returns 1.4 A
